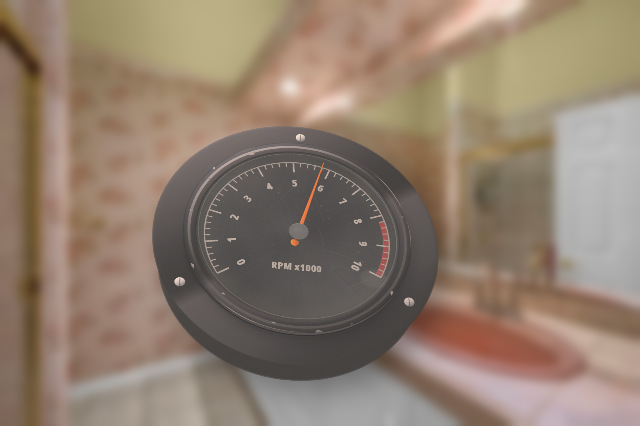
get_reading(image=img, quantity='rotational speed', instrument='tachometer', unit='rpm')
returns 5800 rpm
